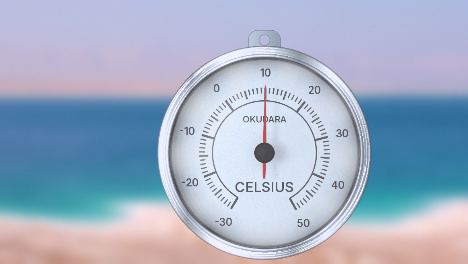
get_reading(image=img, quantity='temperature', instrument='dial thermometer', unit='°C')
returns 10 °C
